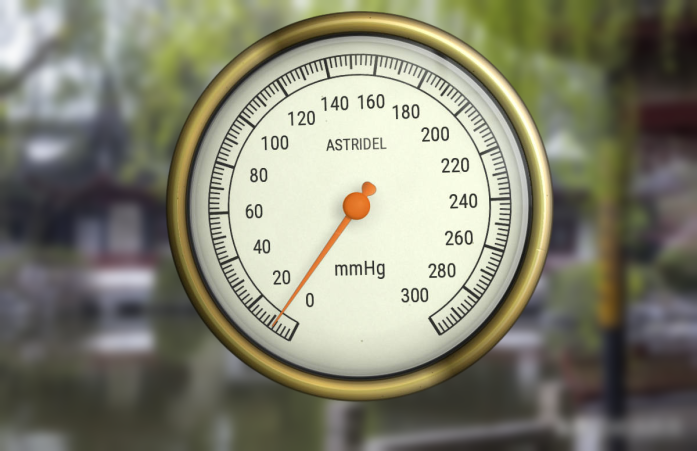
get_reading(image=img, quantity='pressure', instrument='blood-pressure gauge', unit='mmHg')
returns 8 mmHg
